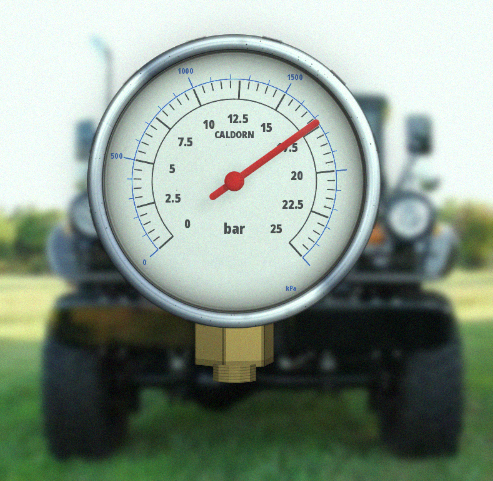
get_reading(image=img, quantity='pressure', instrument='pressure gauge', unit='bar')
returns 17.25 bar
